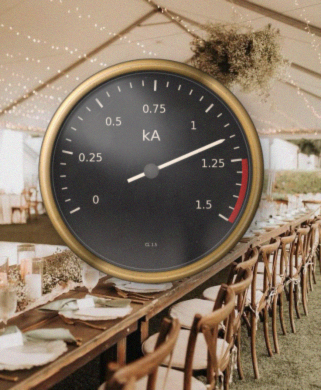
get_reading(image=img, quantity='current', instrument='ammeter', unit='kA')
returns 1.15 kA
